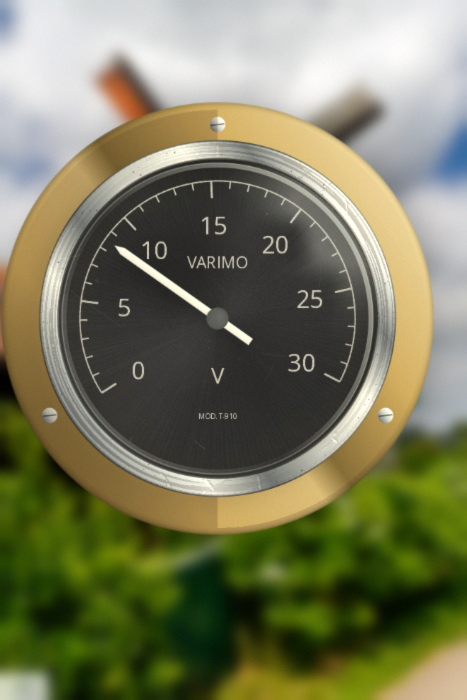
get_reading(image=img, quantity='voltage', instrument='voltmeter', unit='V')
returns 8.5 V
